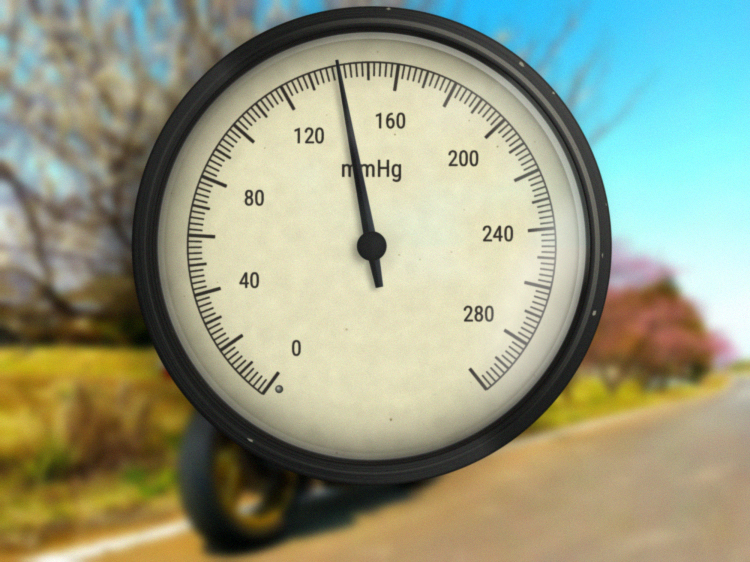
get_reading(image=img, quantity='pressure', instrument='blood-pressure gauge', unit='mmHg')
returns 140 mmHg
